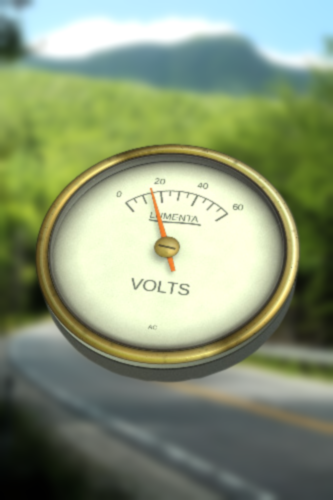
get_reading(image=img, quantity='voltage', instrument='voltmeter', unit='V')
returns 15 V
